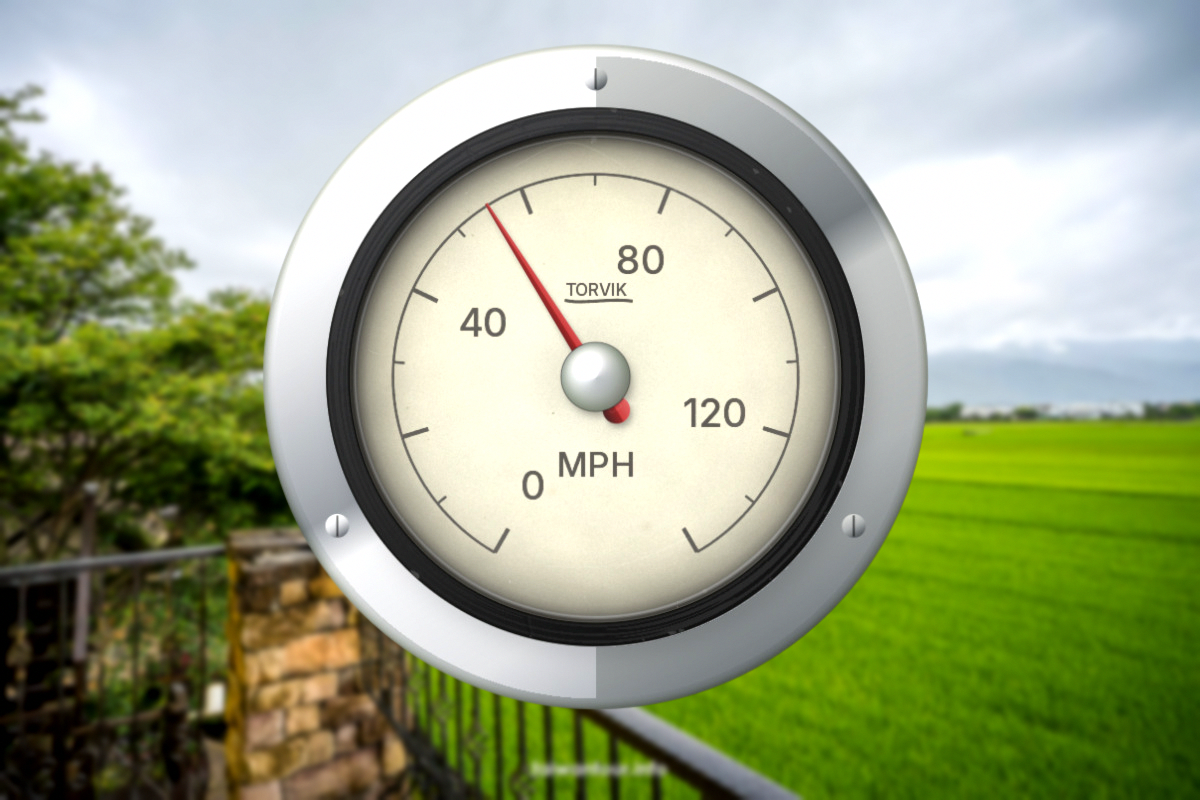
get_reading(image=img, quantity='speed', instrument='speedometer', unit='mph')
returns 55 mph
